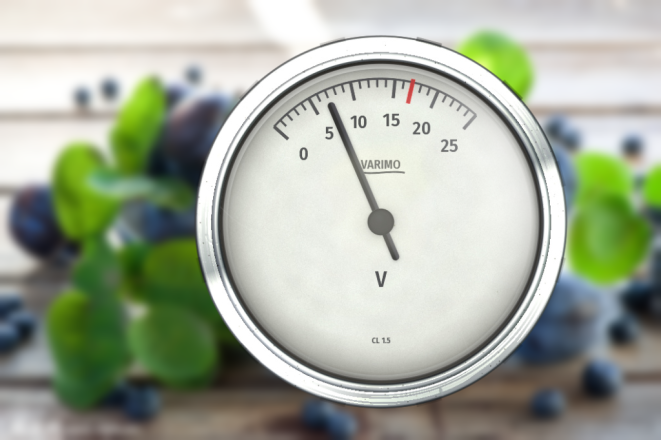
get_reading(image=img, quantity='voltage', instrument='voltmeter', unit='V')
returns 7 V
